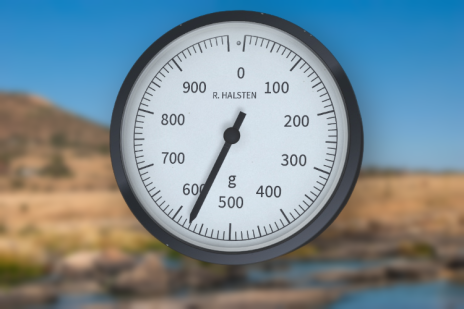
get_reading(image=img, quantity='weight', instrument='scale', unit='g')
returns 570 g
